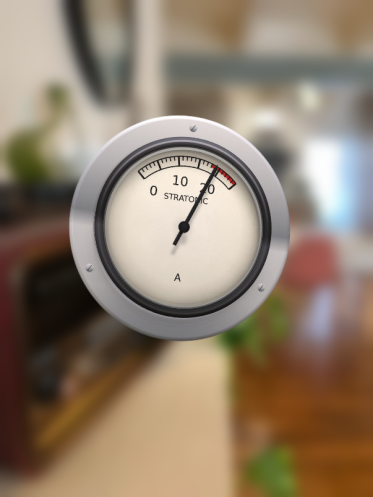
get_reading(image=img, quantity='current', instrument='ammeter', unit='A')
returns 19 A
